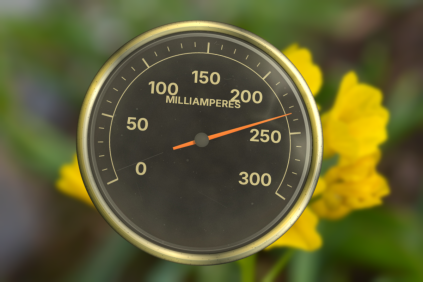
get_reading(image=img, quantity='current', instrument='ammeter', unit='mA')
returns 235 mA
